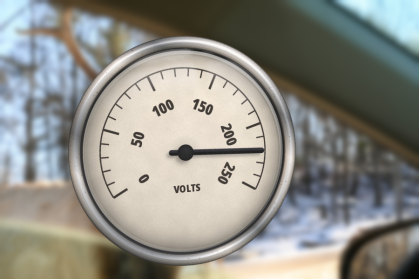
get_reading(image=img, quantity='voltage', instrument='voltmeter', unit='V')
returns 220 V
